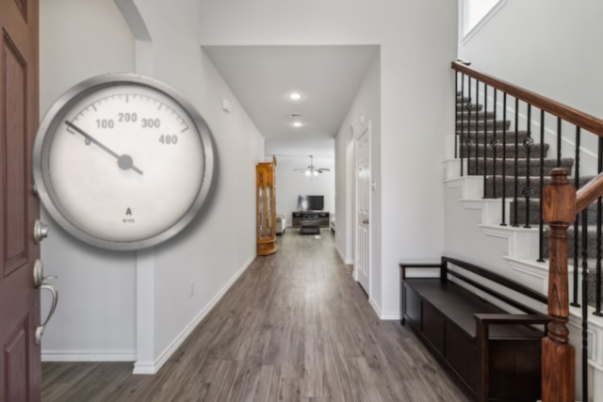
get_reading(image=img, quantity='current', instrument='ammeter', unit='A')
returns 20 A
